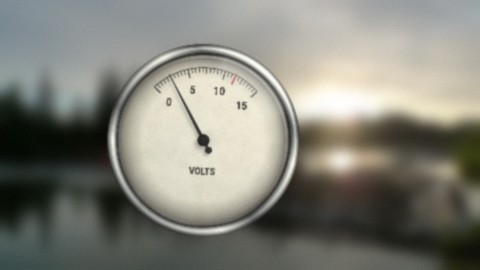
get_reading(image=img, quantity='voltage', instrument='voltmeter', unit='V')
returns 2.5 V
